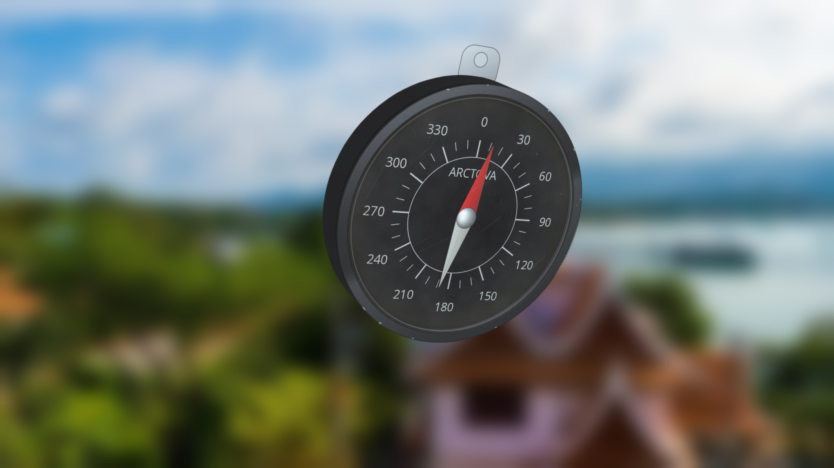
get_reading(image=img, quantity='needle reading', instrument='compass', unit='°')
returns 10 °
